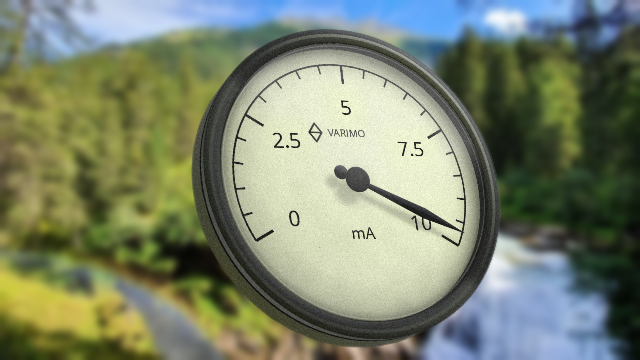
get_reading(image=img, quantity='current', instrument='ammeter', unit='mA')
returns 9.75 mA
